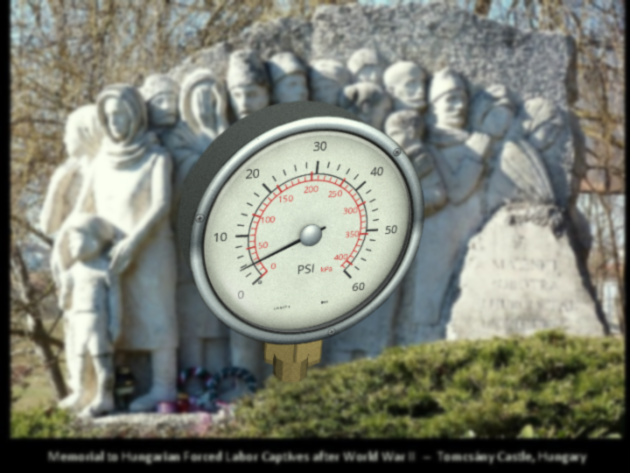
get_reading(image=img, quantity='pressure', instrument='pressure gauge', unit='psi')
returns 4 psi
